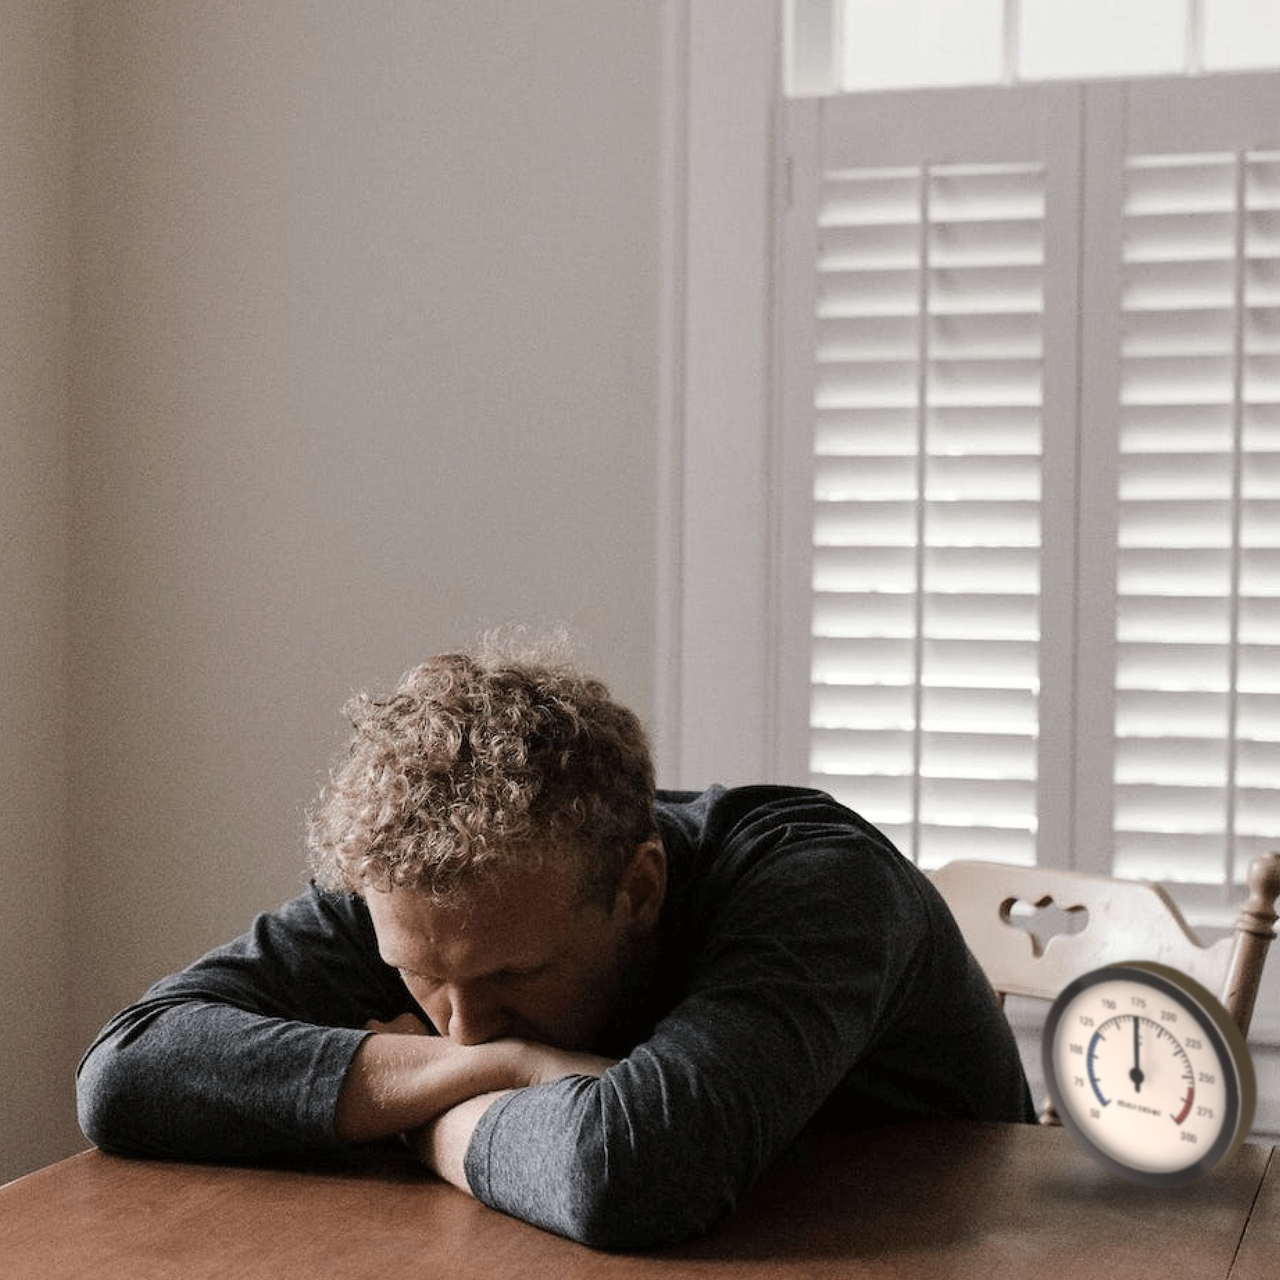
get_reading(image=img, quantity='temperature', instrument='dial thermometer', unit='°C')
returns 175 °C
